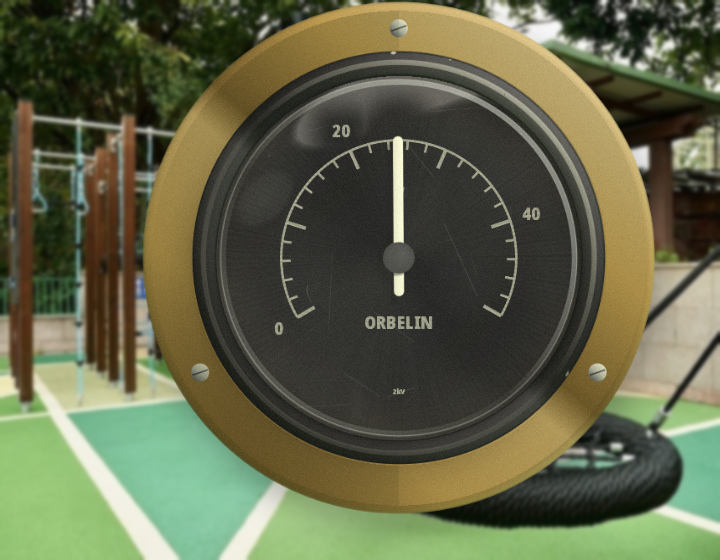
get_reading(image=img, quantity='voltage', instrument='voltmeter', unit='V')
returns 25 V
